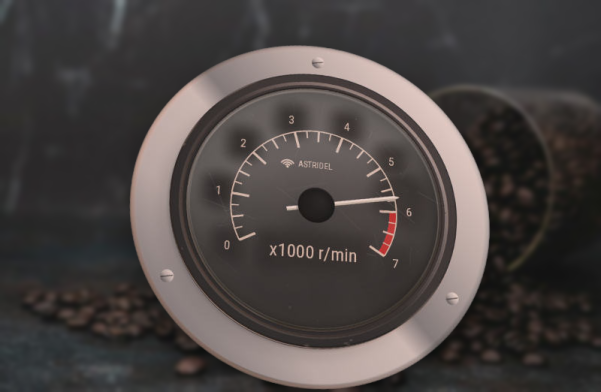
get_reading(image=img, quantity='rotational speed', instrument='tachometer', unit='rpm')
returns 5750 rpm
